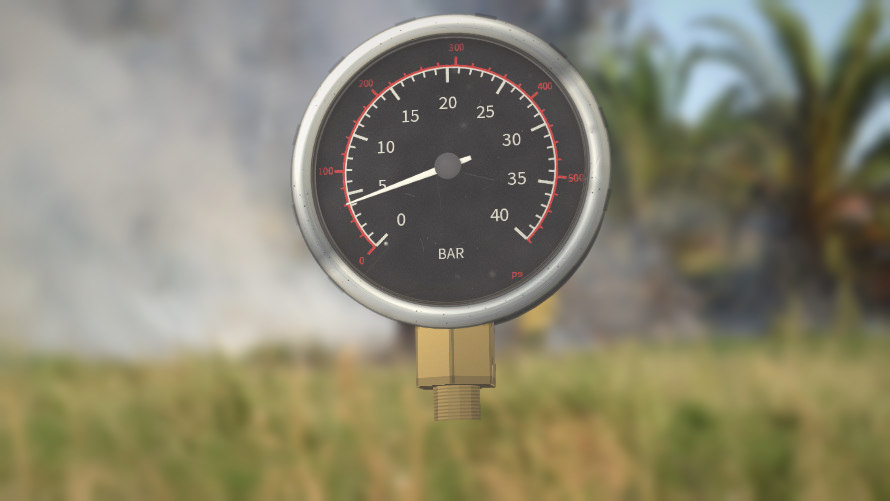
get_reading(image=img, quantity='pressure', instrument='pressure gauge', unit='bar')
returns 4 bar
